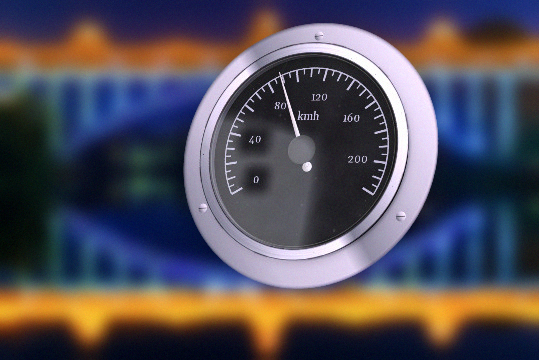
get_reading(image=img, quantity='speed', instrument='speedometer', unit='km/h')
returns 90 km/h
